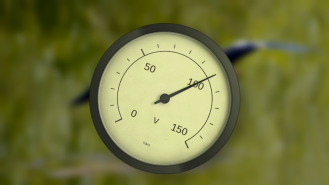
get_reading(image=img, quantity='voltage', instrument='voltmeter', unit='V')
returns 100 V
